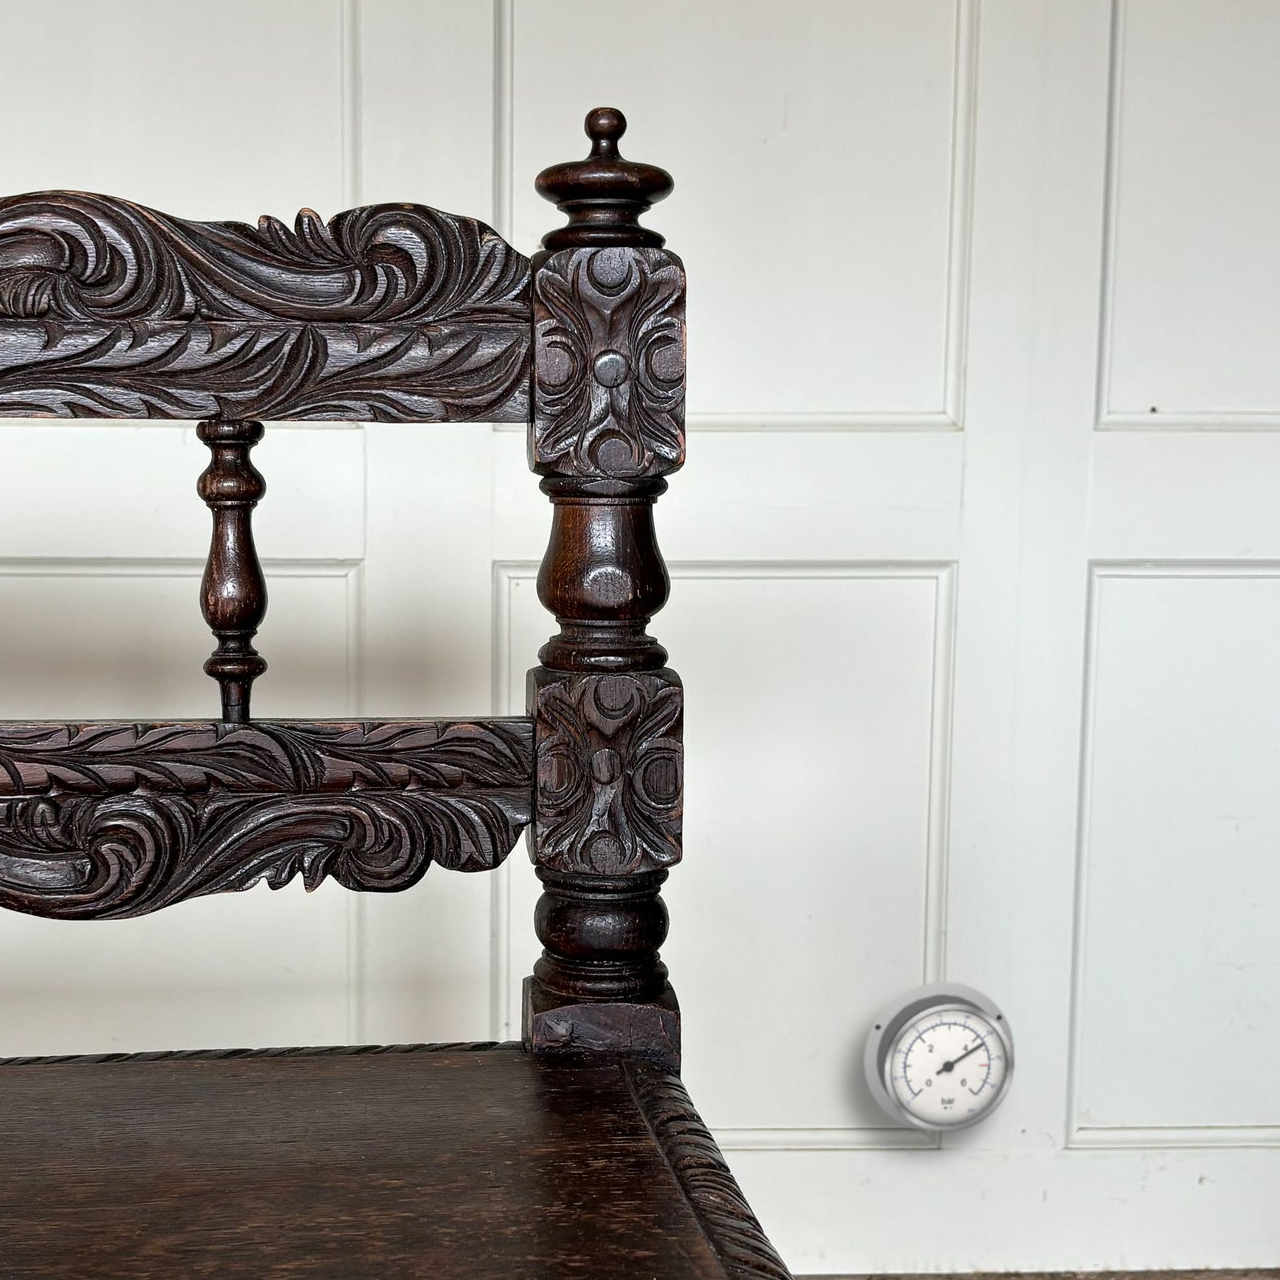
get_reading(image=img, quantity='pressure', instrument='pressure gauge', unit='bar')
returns 4.25 bar
